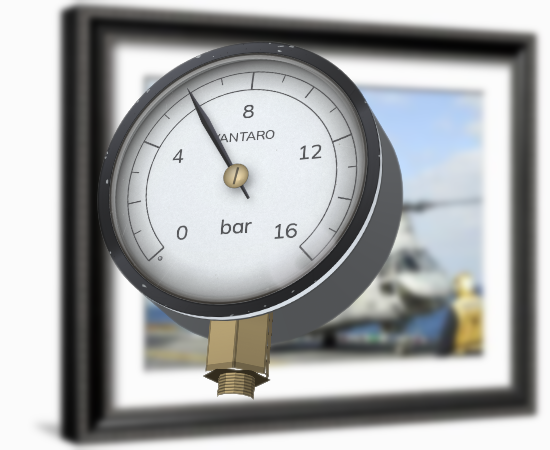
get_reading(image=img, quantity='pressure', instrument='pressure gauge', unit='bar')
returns 6 bar
